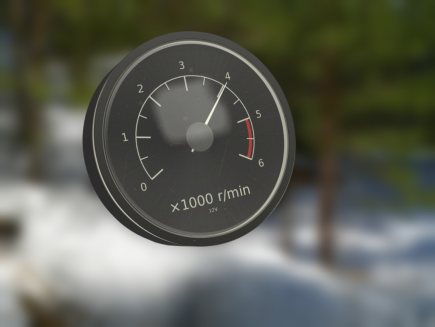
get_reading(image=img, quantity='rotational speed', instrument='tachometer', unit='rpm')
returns 4000 rpm
